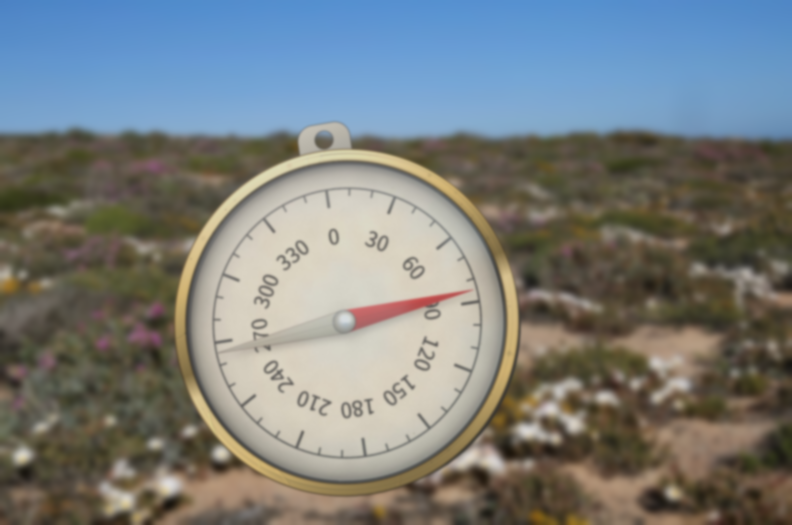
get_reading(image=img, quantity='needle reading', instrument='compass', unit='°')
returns 85 °
